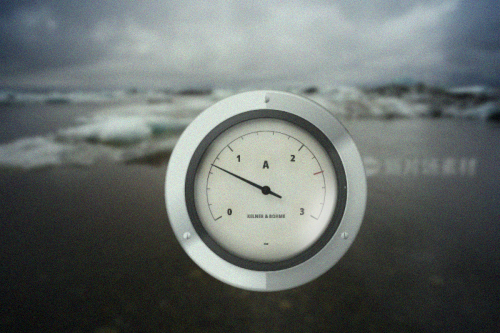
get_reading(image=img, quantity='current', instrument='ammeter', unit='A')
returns 0.7 A
